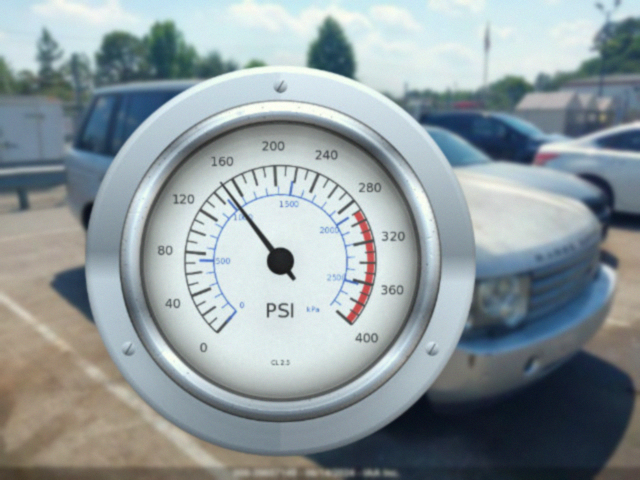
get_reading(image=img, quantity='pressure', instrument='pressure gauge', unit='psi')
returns 150 psi
